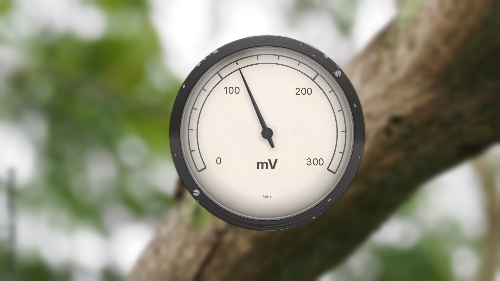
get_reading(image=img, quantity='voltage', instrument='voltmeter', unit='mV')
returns 120 mV
